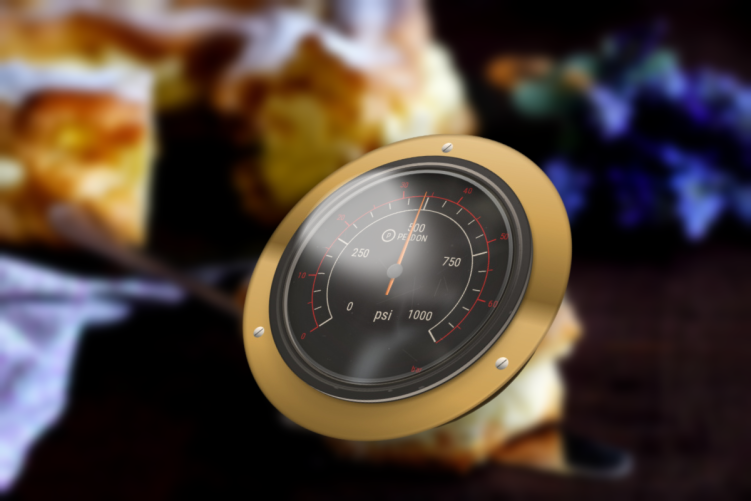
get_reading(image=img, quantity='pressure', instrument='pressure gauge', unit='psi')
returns 500 psi
